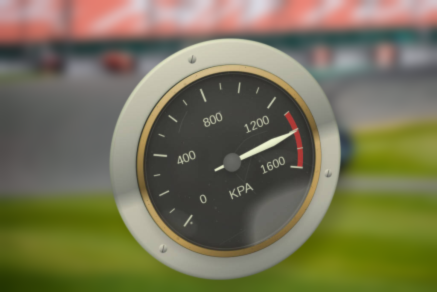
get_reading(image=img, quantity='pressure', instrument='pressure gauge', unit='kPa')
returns 1400 kPa
